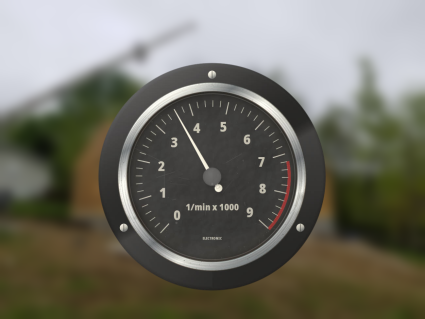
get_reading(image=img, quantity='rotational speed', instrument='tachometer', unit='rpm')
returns 3600 rpm
